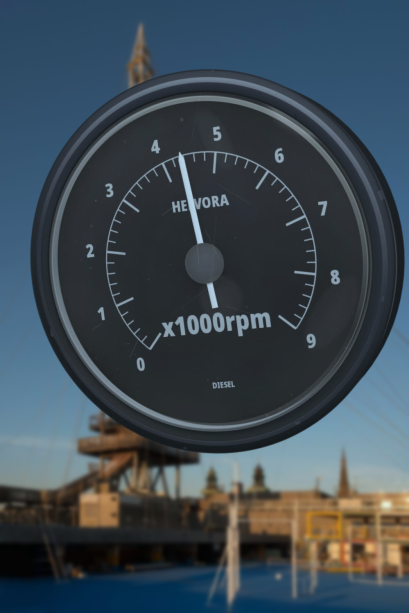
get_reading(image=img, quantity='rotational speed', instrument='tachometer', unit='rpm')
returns 4400 rpm
